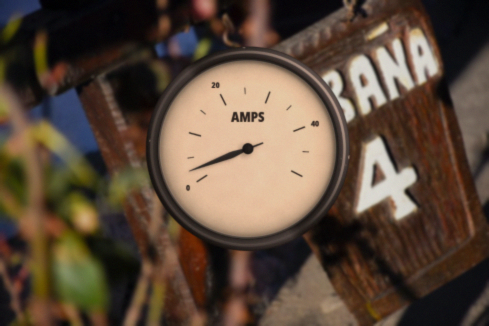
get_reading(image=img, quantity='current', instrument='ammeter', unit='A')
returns 2.5 A
